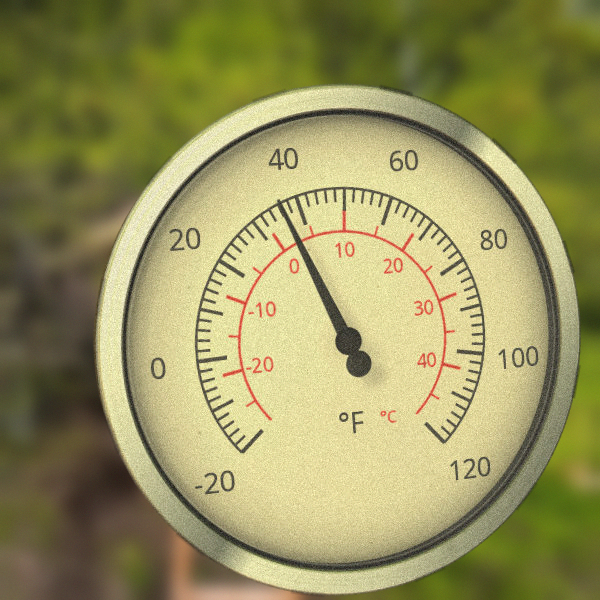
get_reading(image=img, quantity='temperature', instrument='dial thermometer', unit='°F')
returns 36 °F
